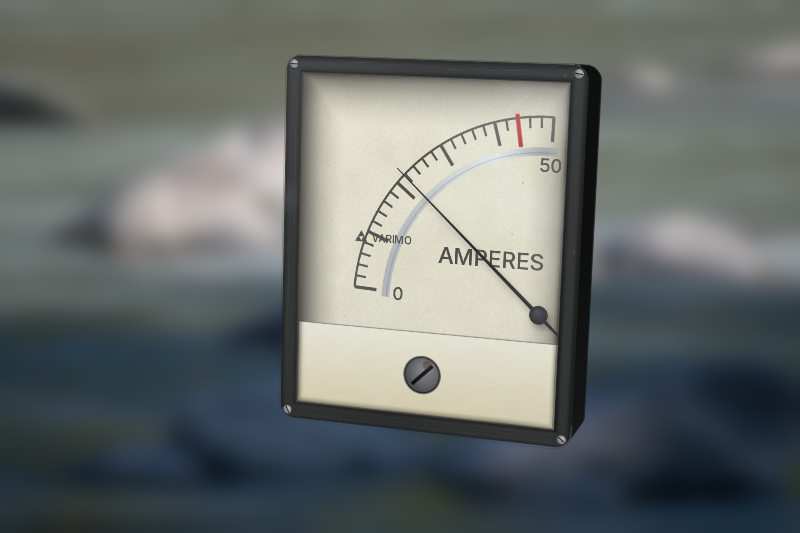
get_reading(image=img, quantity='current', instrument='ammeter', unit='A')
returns 22 A
